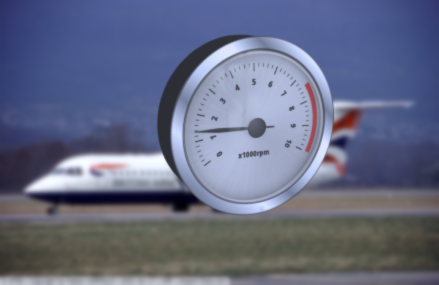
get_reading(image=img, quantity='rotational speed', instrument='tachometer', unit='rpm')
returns 1400 rpm
